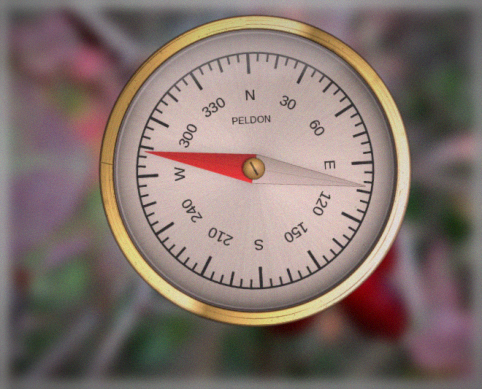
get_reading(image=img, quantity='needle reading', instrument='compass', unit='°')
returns 282.5 °
